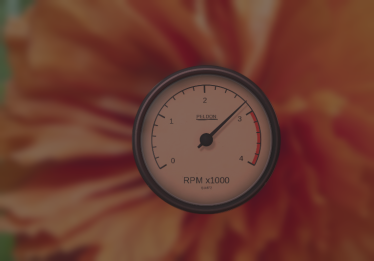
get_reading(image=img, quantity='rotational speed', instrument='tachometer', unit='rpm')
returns 2800 rpm
